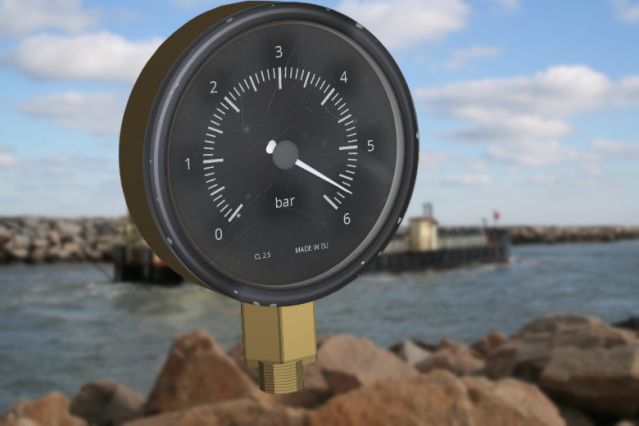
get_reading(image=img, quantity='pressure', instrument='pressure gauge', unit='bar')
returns 5.7 bar
